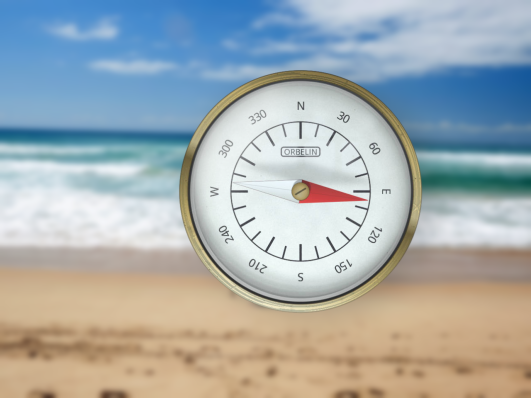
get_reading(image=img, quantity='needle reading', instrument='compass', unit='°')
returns 97.5 °
